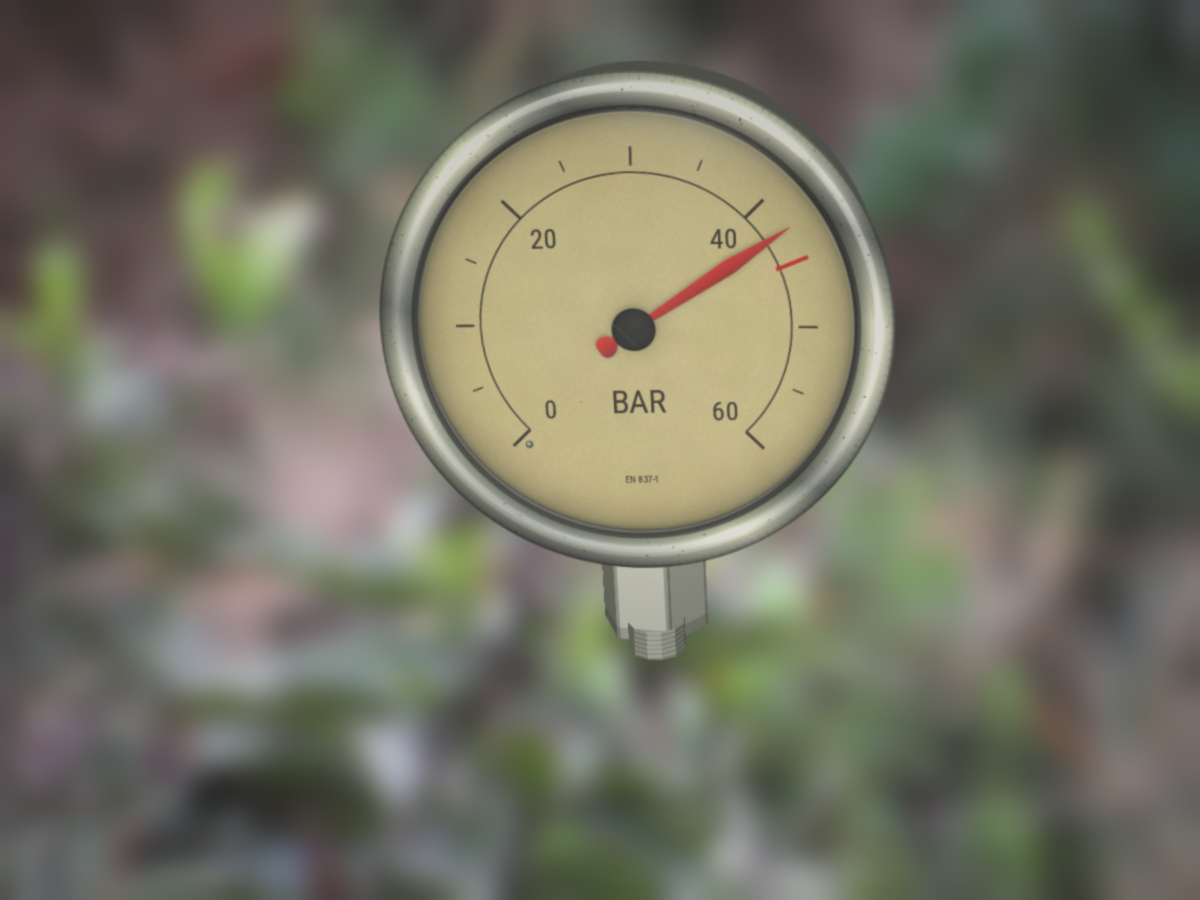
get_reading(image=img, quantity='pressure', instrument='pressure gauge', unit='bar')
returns 42.5 bar
